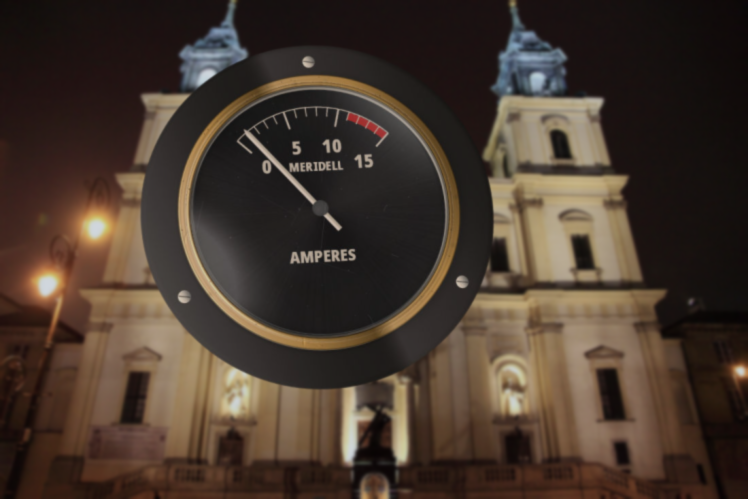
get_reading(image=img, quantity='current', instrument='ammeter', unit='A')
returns 1 A
